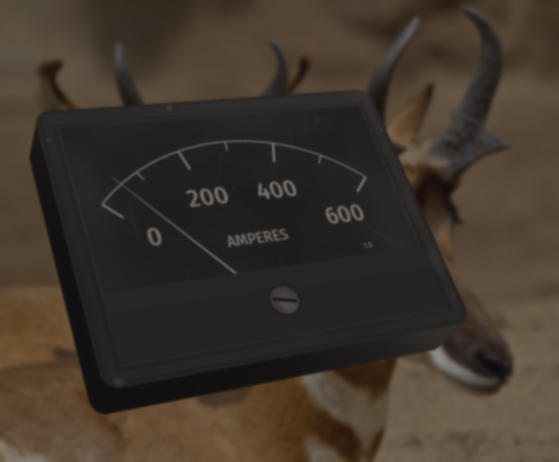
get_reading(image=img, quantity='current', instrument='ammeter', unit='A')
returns 50 A
